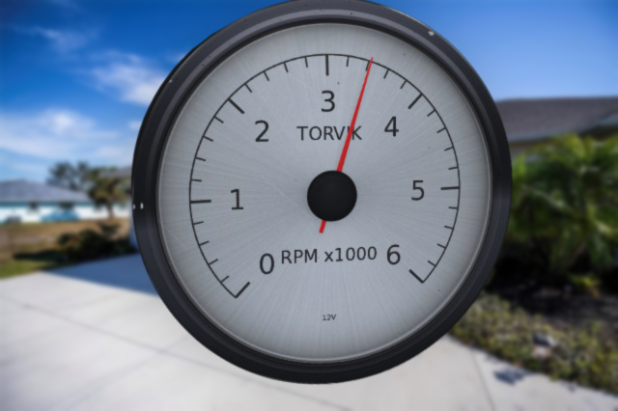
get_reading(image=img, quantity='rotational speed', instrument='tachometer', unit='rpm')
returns 3400 rpm
